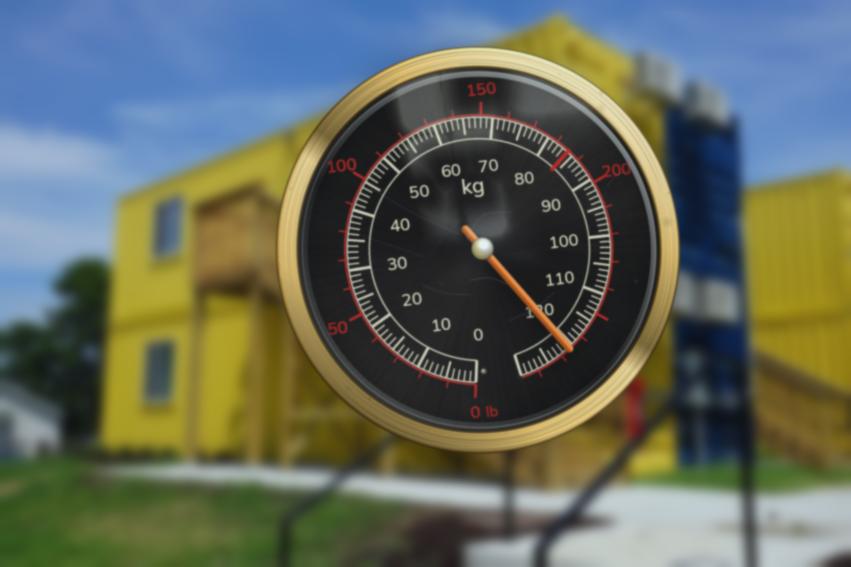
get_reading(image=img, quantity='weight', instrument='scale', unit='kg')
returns 121 kg
